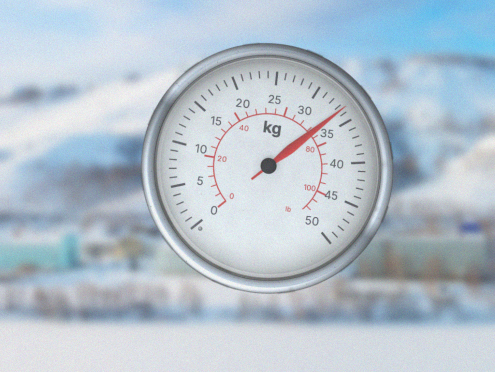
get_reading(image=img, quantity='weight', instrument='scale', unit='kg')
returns 33.5 kg
